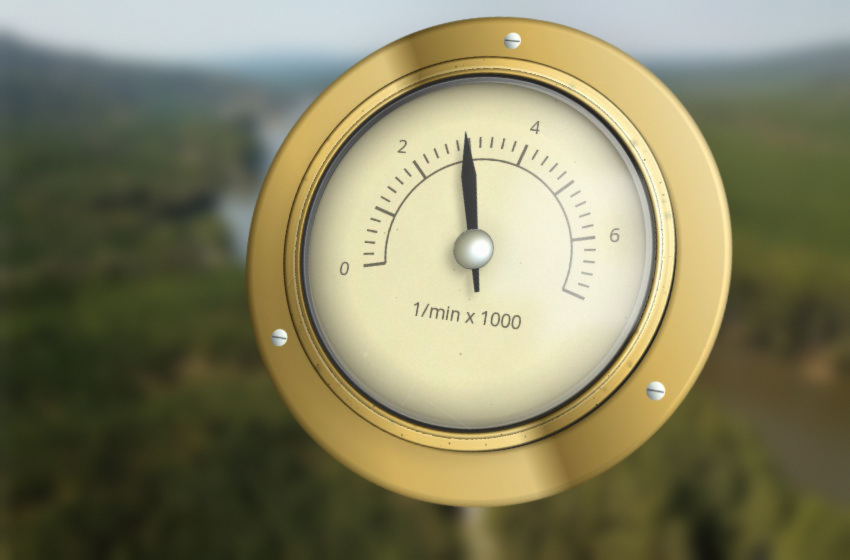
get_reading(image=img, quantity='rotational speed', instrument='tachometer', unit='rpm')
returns 3000 rpm
